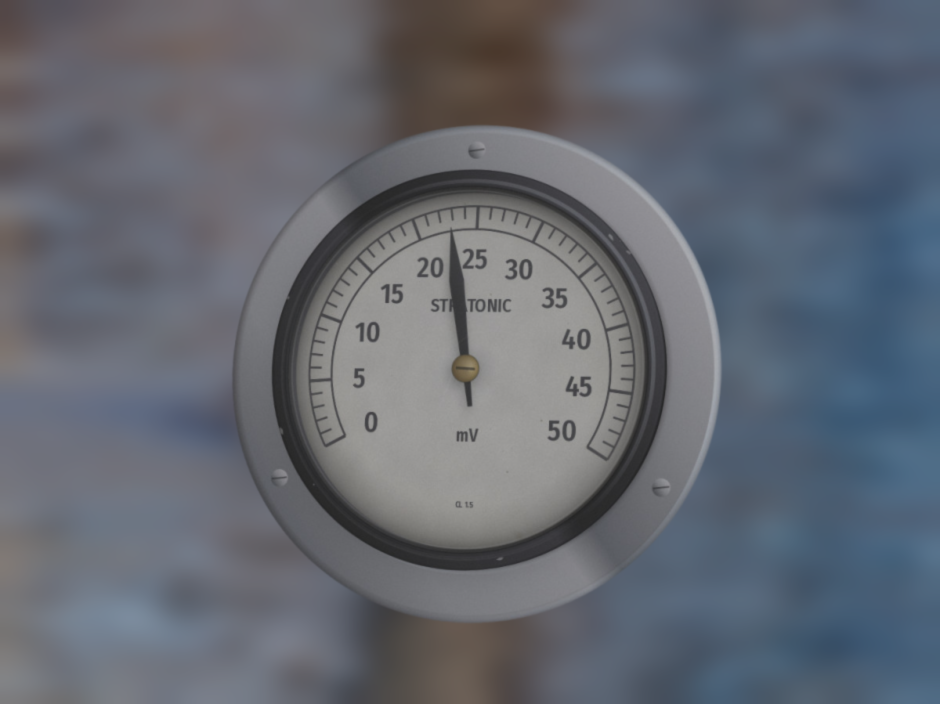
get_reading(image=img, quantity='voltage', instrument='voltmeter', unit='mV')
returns 23 mV
